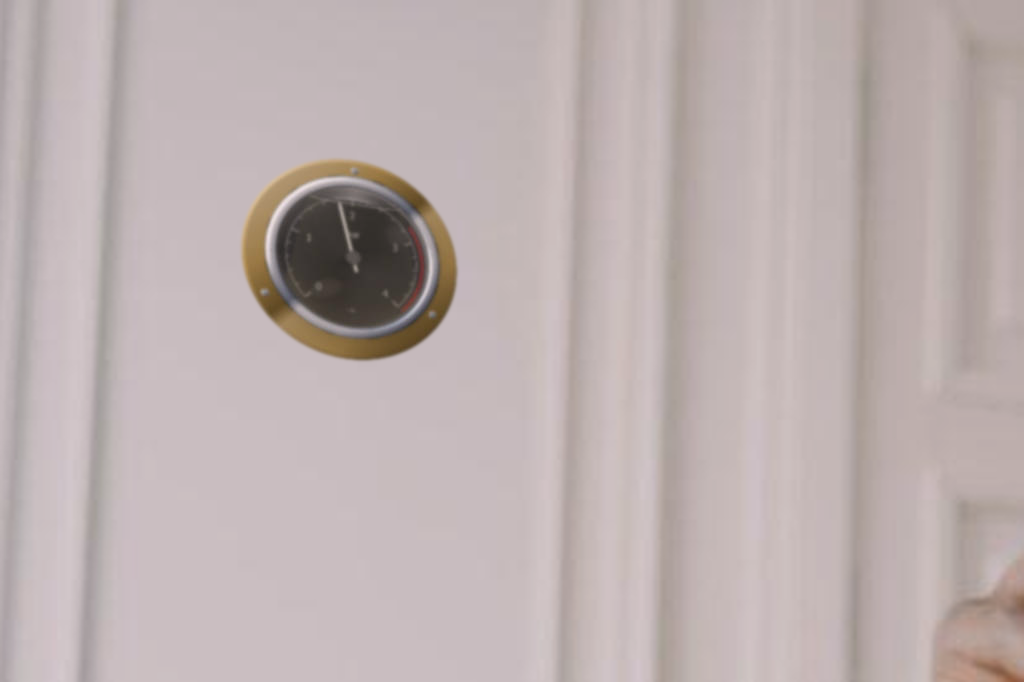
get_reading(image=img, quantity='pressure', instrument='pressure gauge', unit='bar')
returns 1.8 bar
